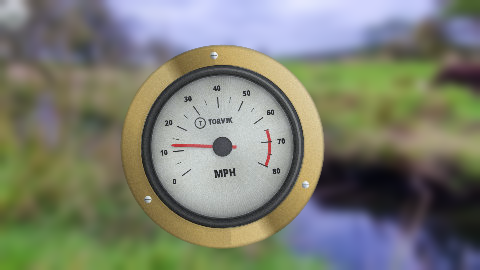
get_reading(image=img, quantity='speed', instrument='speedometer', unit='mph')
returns 12.5 mph
